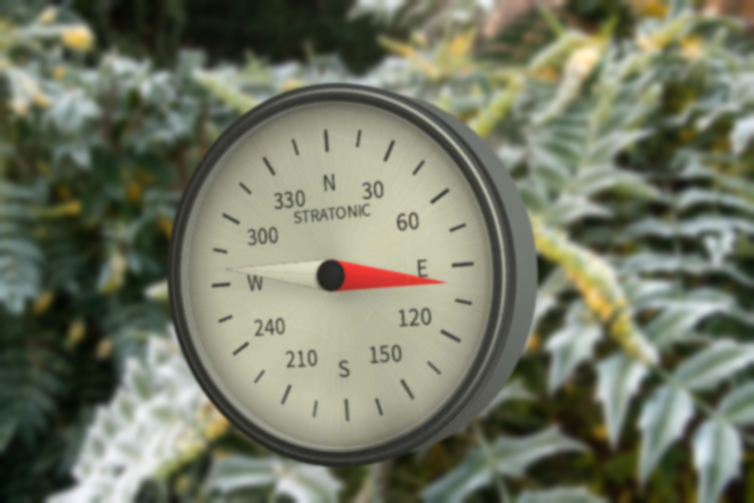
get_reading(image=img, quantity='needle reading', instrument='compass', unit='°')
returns 97.5 °
